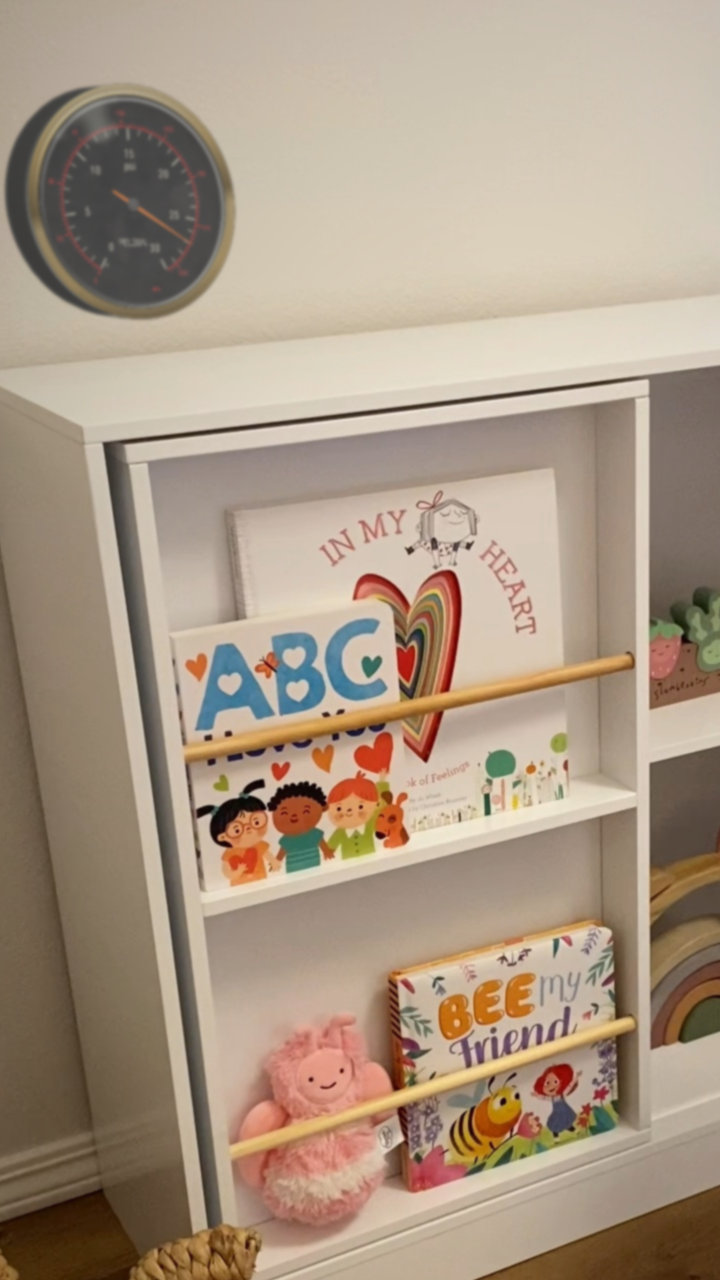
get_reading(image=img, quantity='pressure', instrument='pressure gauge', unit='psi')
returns 27 psi
